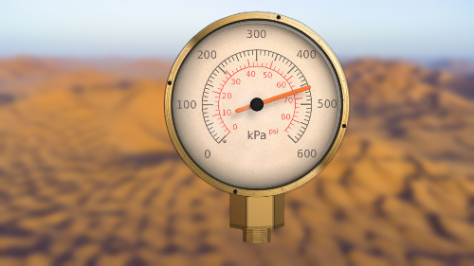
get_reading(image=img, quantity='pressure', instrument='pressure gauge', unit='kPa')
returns 460 kPa
